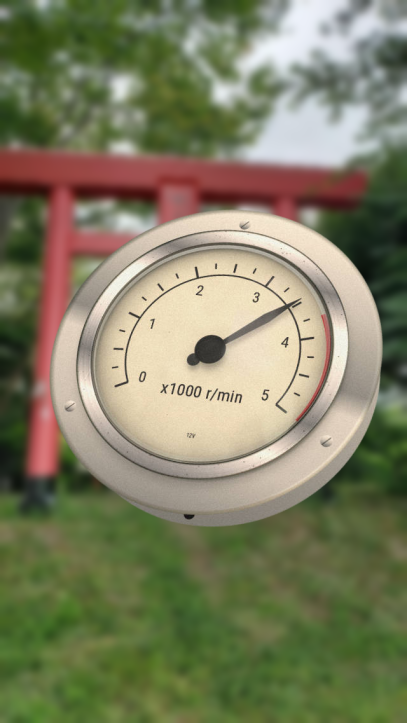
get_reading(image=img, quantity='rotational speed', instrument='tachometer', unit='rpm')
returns 3500 rpm
